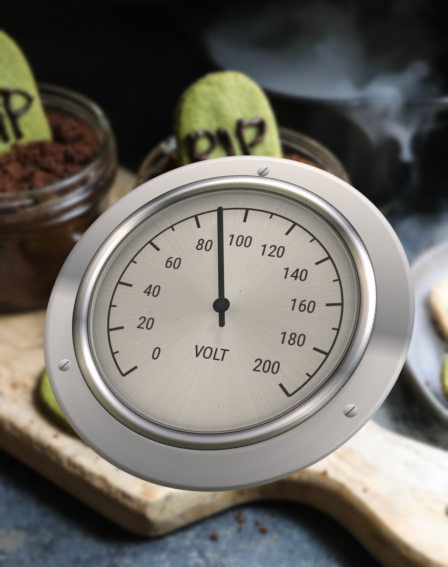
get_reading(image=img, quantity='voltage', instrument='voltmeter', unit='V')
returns 90 V
